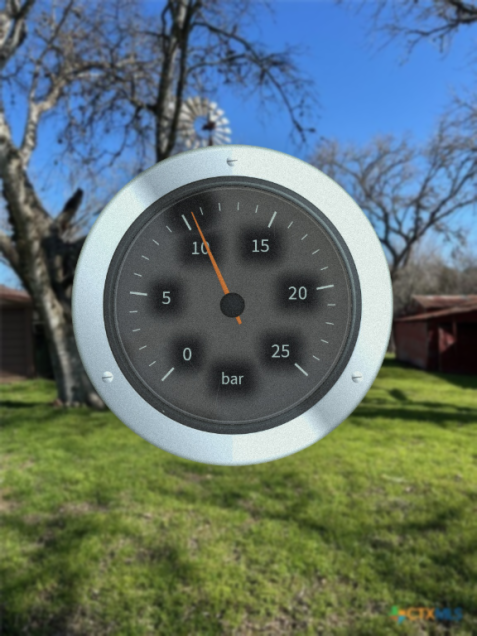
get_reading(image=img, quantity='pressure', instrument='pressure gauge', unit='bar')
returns 10.5 bar
